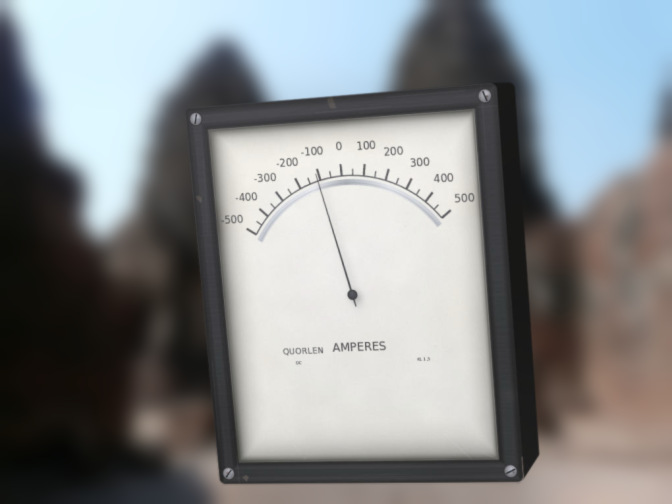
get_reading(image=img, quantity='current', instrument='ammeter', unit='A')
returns -100 A
